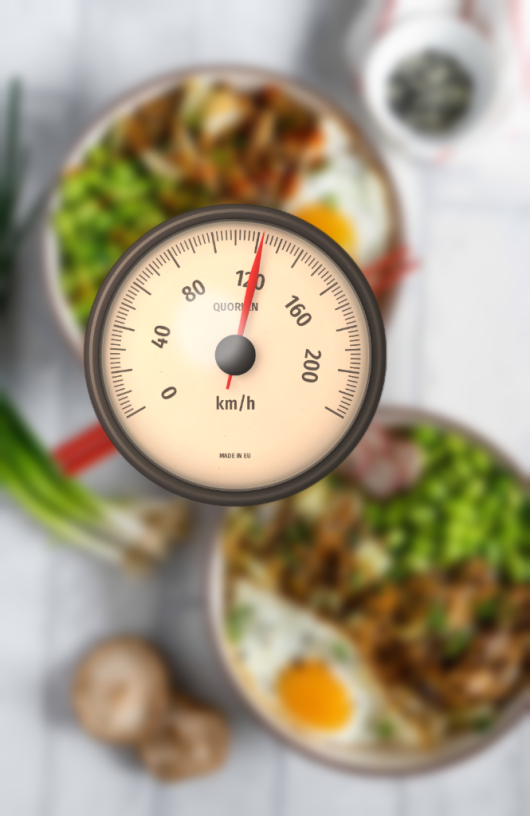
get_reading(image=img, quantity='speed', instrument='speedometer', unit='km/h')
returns 122 km/h
